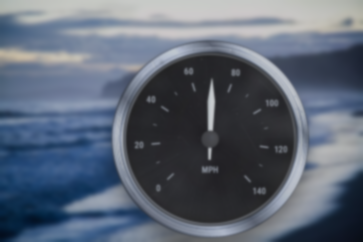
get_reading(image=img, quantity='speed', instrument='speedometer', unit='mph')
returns 70 mph
